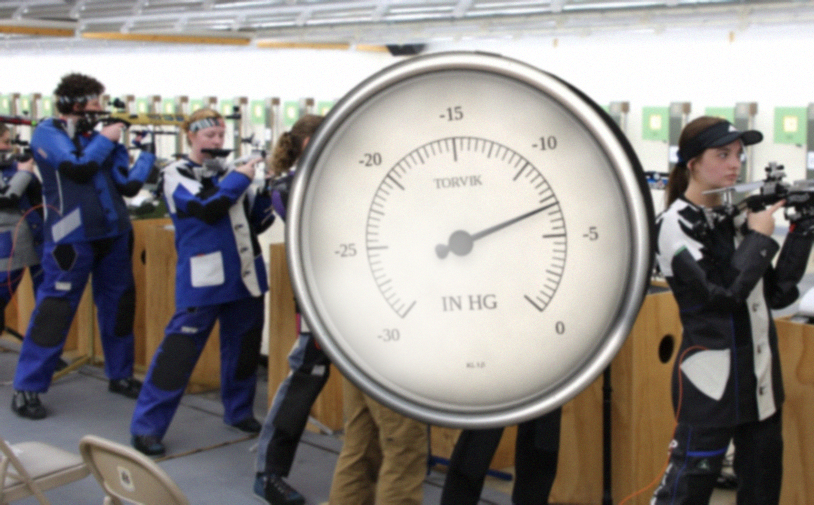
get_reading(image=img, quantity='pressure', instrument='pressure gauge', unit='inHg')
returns -7 inHg
